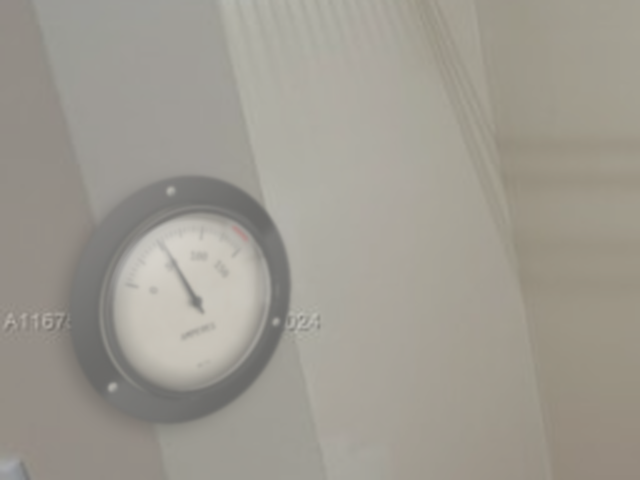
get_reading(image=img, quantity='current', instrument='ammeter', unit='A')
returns 50 A
